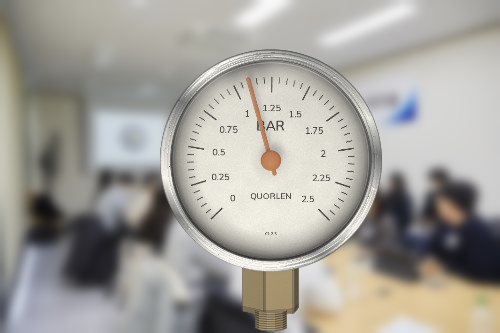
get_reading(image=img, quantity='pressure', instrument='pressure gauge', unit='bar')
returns 1.1 bar
